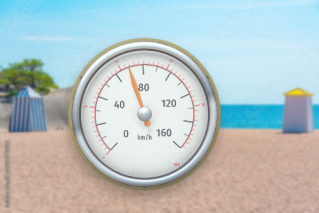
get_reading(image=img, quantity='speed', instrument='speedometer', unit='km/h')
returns 70 km/h
